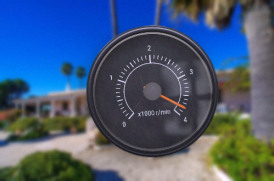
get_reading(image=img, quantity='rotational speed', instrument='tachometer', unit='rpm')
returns 3800 rpm
